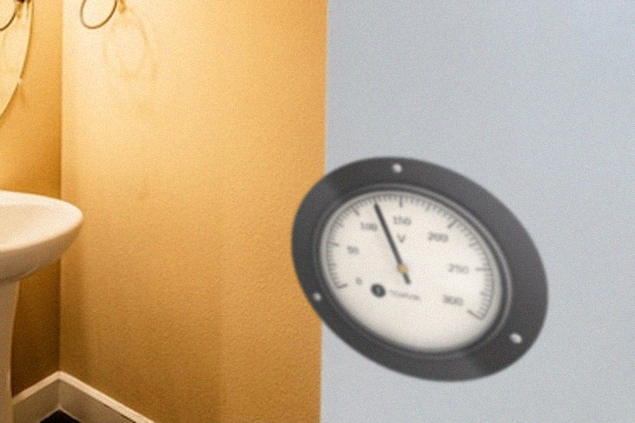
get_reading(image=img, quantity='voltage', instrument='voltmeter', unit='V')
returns 125 V
